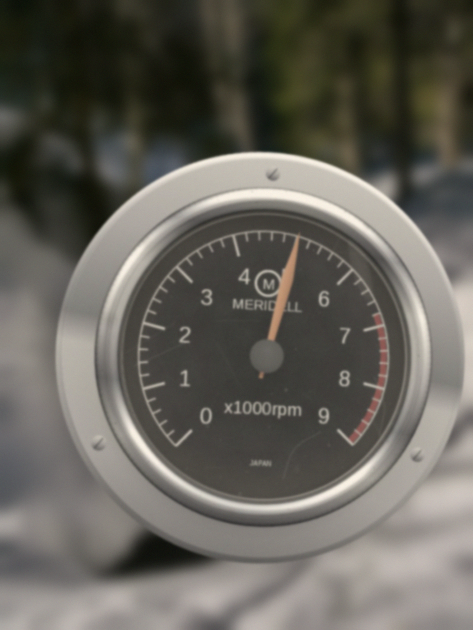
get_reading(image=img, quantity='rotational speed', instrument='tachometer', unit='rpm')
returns 5000 rpm
